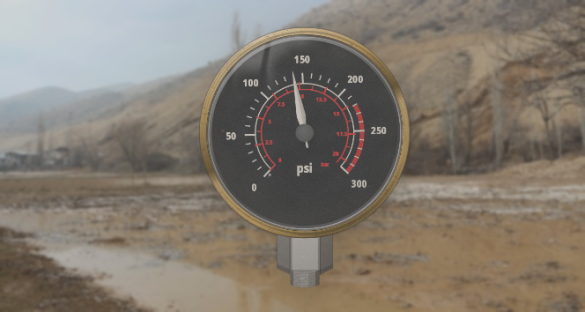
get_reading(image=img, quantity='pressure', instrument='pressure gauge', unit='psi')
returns 140 psi
